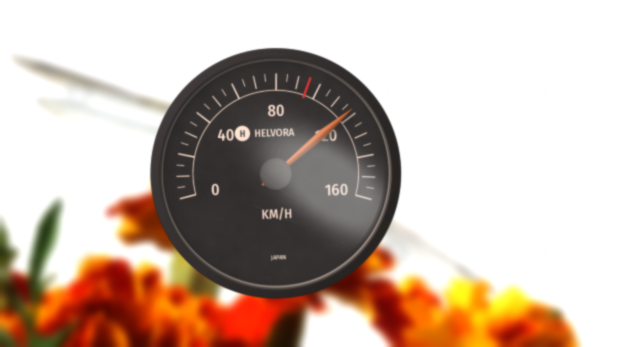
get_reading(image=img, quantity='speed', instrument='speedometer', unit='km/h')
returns 117.5 km/h
